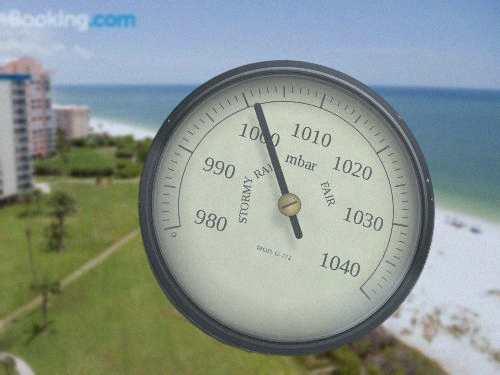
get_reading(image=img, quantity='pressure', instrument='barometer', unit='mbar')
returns 1001 mbar
